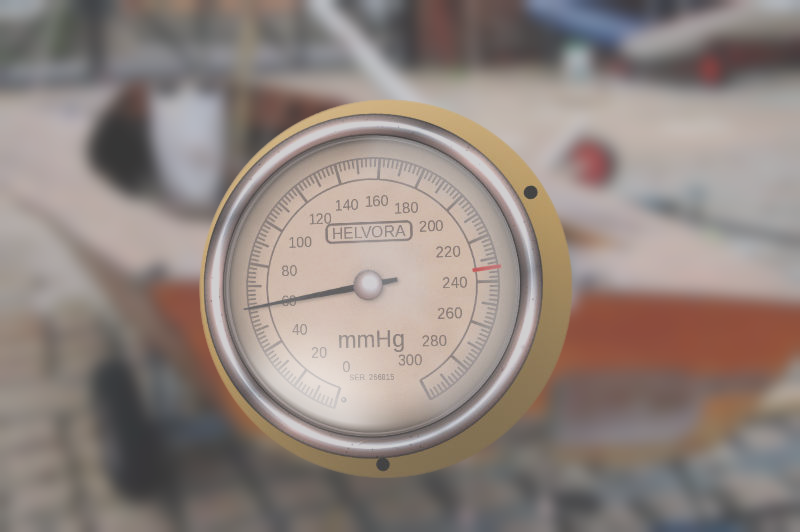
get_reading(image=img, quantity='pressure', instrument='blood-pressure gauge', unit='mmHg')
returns 60 mmHg
